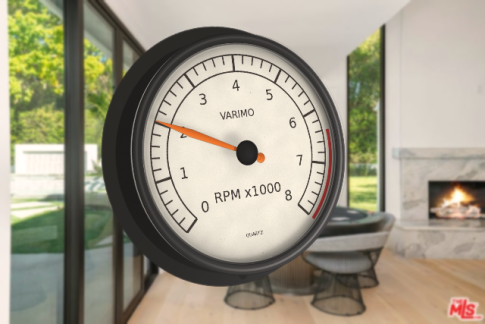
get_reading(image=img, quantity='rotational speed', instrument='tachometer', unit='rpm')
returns 2000 rpm
